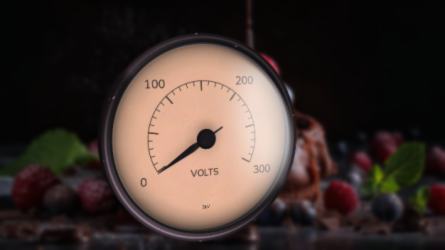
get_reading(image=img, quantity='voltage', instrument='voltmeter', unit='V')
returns 0 V
